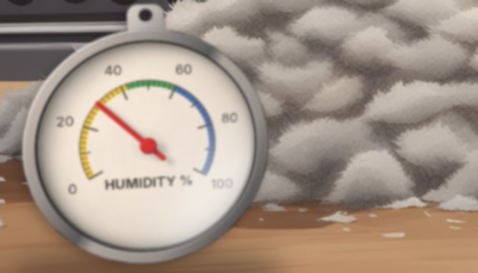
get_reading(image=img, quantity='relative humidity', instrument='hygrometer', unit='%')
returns 30 %
